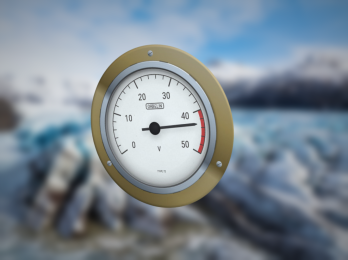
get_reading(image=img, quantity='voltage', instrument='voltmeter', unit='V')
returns 43 V
